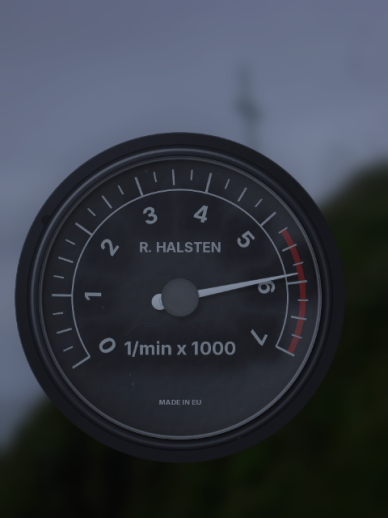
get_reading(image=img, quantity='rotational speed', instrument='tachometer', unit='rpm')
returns 5875 rpm
